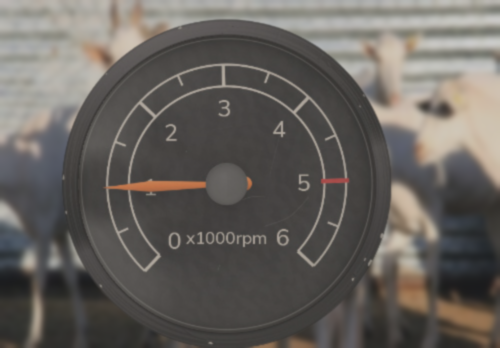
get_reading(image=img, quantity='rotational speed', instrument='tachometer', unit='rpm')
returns 1000 rpm
